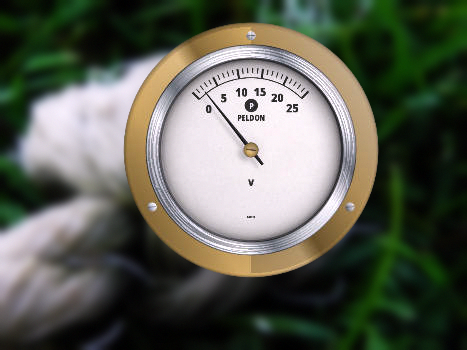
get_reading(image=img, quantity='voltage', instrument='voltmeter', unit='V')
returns 2 V
